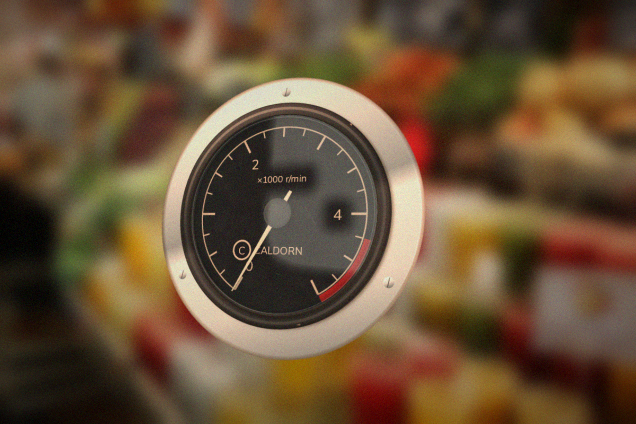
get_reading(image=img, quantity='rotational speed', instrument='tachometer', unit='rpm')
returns 0 rpm
